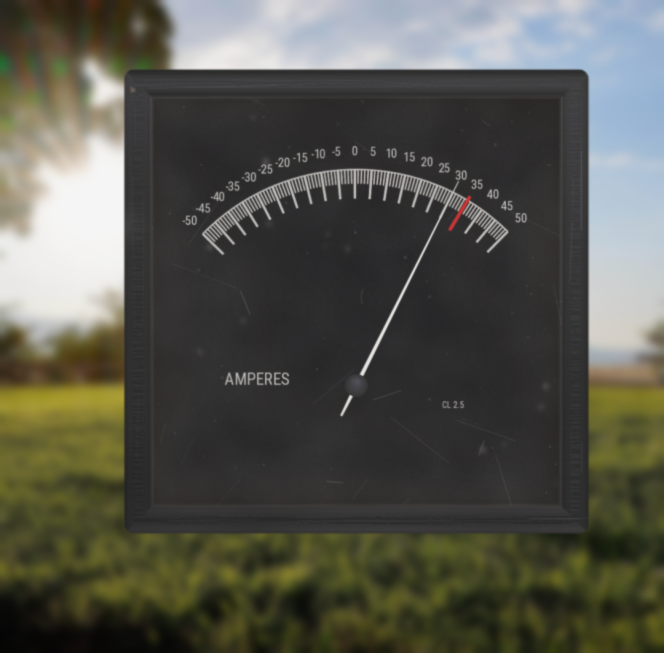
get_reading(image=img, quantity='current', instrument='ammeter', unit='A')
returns 30 A
